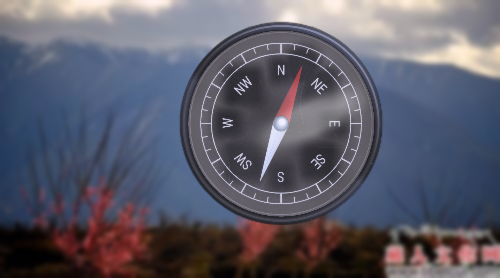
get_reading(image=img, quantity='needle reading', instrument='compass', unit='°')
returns 20 °
